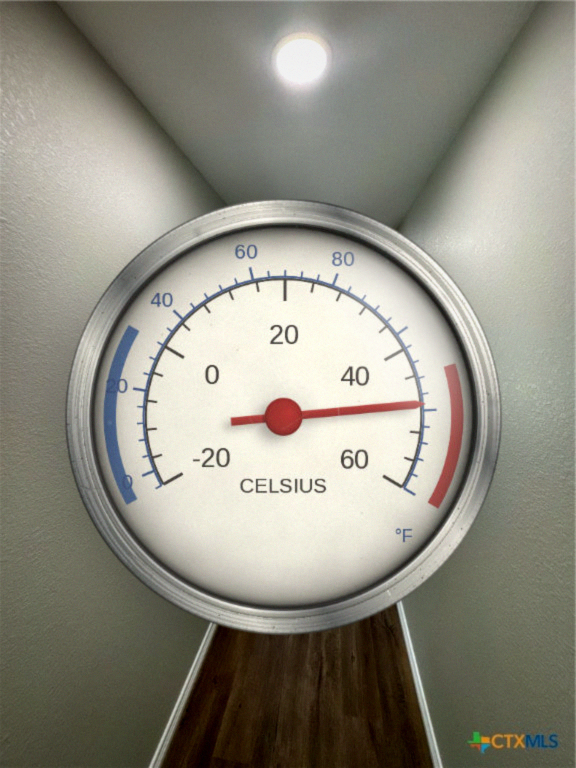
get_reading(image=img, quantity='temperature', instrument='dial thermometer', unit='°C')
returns 48 °C
